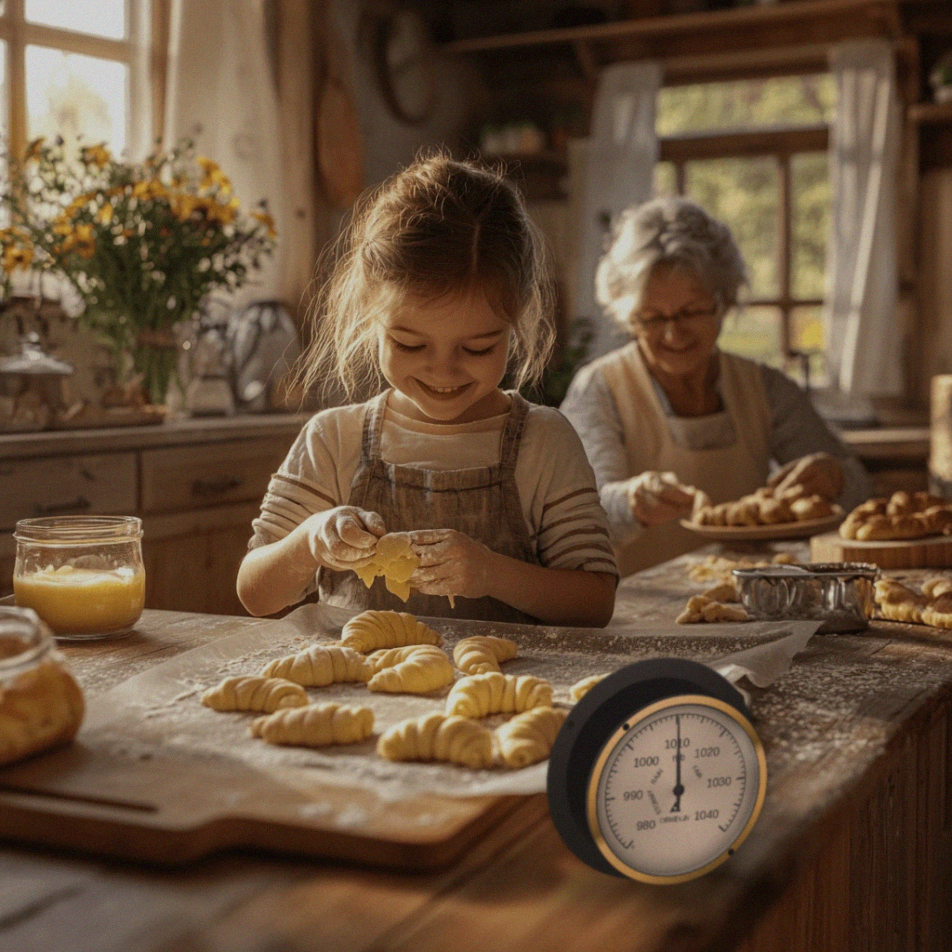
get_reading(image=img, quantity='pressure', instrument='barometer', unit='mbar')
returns 1010 mbar
